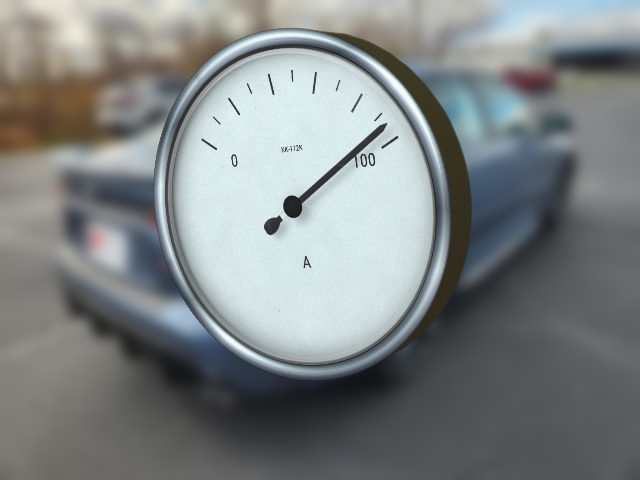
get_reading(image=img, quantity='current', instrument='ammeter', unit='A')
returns 95 A
